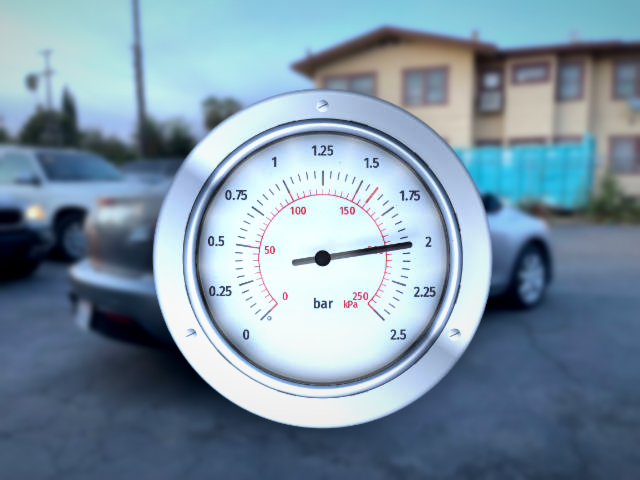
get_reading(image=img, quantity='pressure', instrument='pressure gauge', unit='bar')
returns 2 bar
